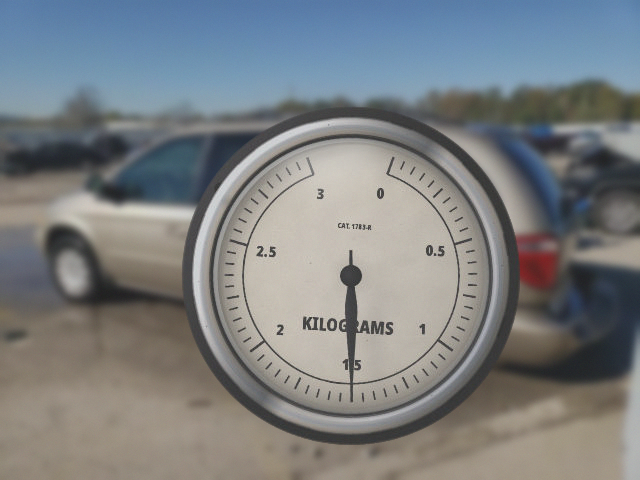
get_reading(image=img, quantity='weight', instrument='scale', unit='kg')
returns 1.5 kg
